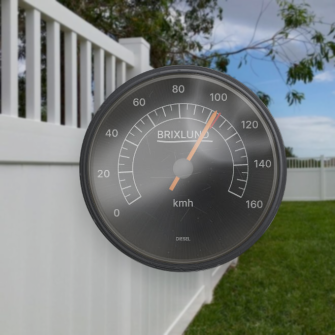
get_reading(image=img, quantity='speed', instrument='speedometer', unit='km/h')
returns 102.5 km/h
